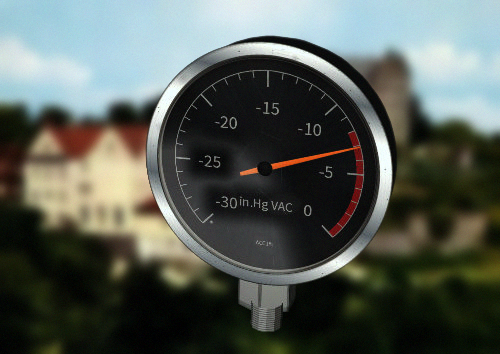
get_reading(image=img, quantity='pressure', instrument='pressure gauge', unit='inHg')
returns -7 inHg
